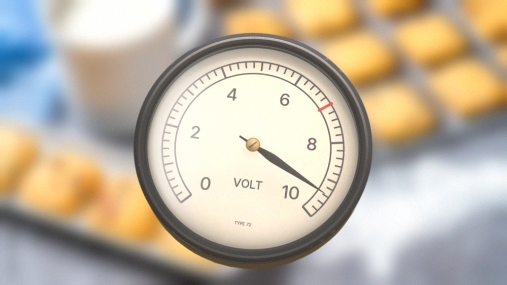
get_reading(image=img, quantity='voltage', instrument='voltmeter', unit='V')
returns 9.4 V
